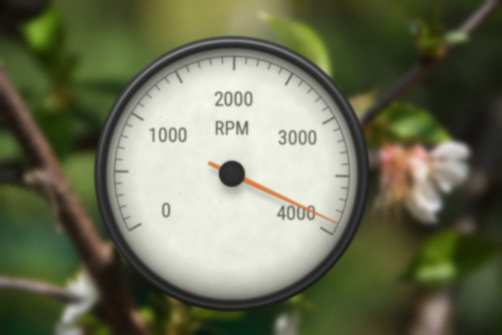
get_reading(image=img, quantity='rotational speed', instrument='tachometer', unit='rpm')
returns 3900 rpm
